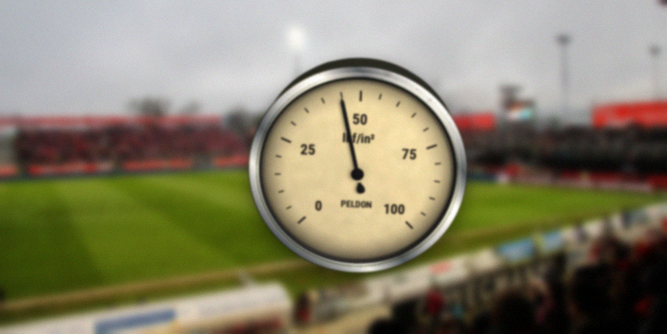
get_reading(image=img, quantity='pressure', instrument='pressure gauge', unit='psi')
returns 45 psi
